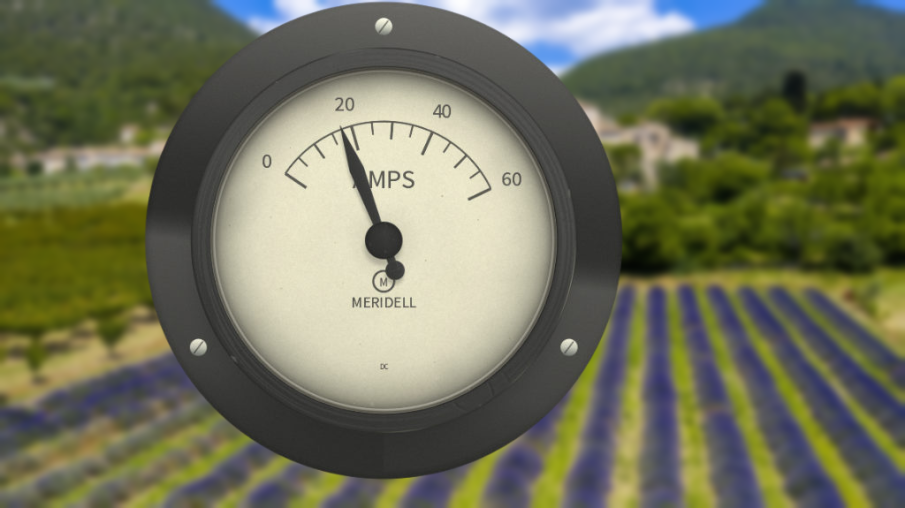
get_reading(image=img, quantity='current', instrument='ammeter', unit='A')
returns 17.5 A
